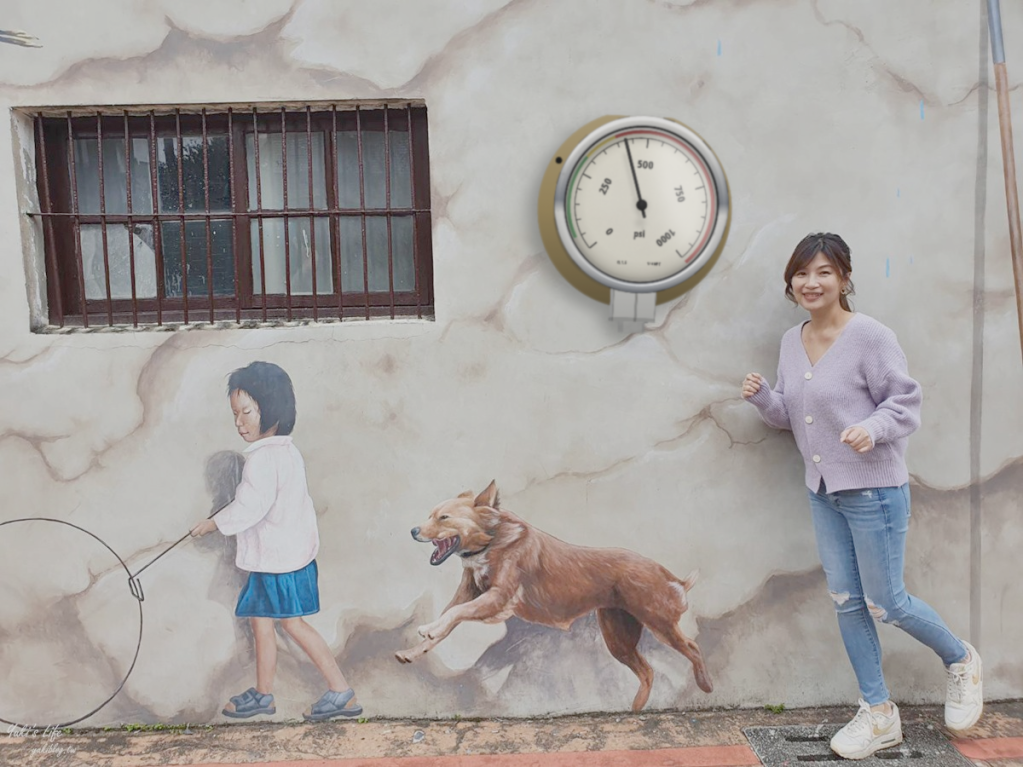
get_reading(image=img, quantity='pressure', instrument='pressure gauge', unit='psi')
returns 425 psi
